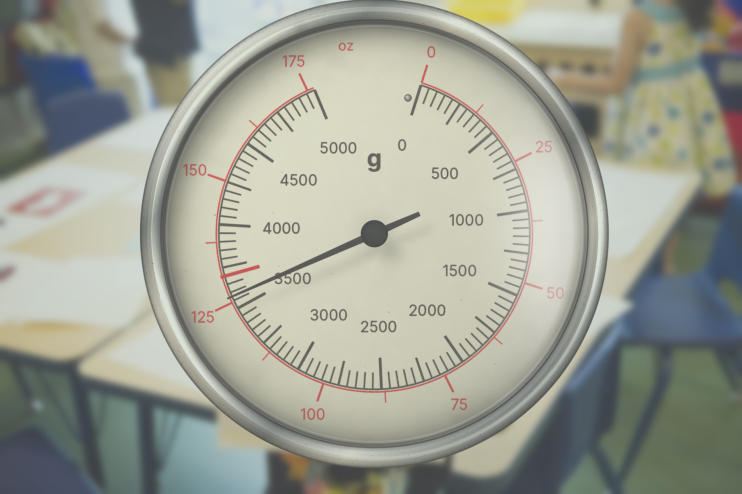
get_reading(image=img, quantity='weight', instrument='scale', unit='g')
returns 3575 g
